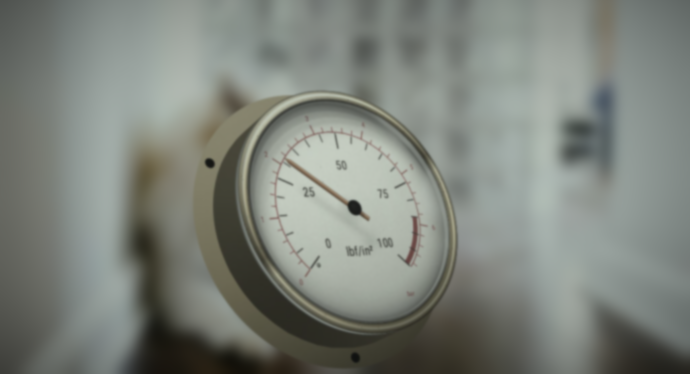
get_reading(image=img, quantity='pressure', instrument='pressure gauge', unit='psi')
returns 30 psi
